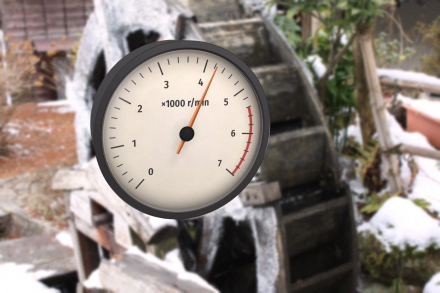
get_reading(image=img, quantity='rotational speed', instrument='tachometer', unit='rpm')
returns 4200 rpm
